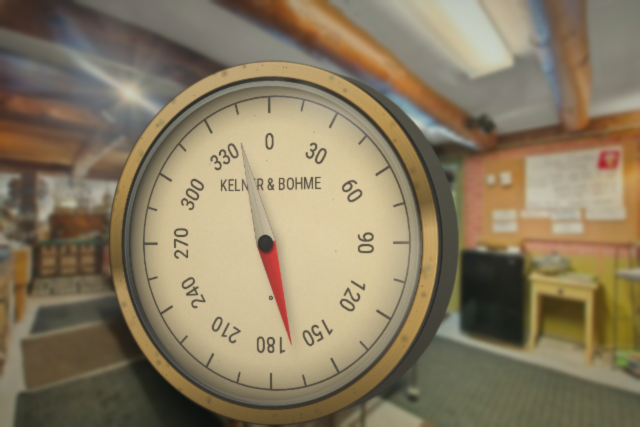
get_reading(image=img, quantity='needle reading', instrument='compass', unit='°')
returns 165 °
